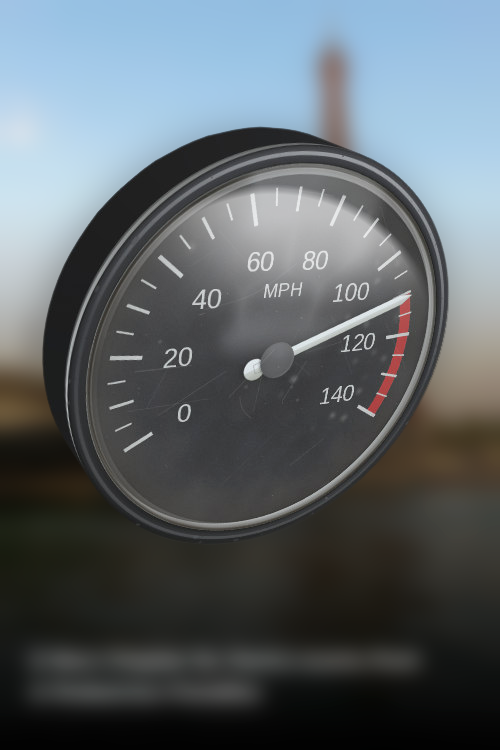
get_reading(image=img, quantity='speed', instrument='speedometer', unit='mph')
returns 110 mph
